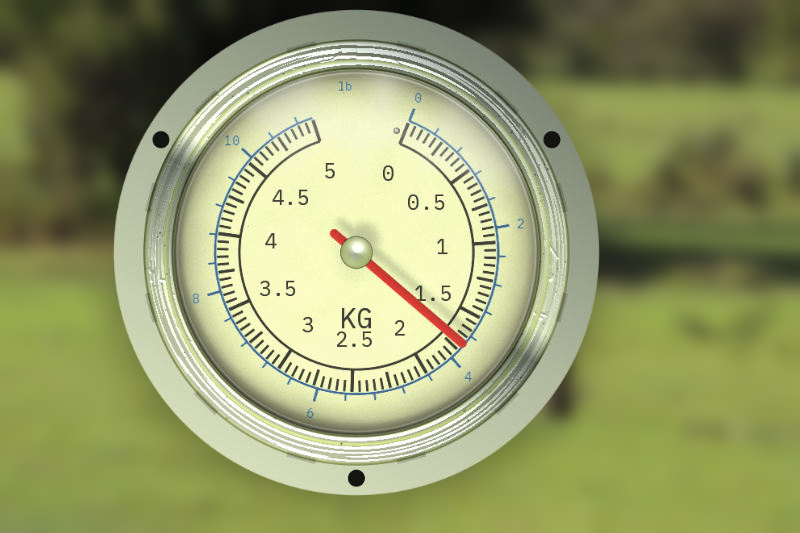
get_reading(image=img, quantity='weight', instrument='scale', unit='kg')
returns 1.7 kg
